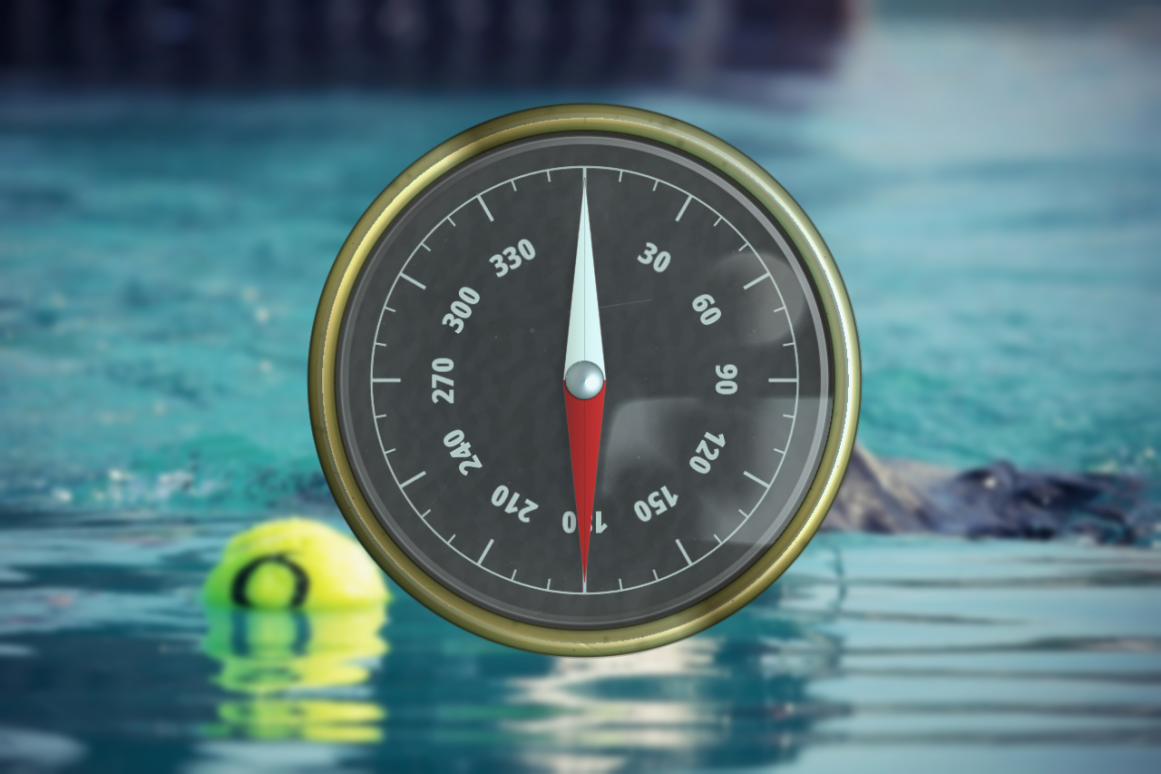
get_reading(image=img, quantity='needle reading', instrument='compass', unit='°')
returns 180 °
